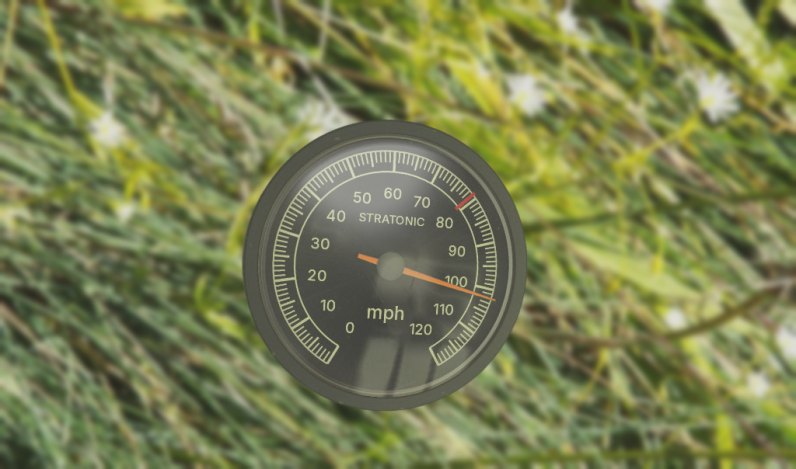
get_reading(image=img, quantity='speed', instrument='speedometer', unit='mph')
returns 102 mph
